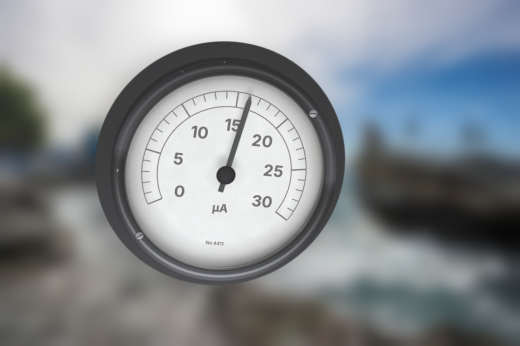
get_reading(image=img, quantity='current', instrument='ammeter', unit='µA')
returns 16 µA
